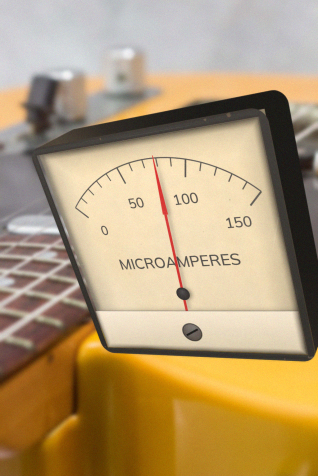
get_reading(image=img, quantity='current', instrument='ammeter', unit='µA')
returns 80 µA
